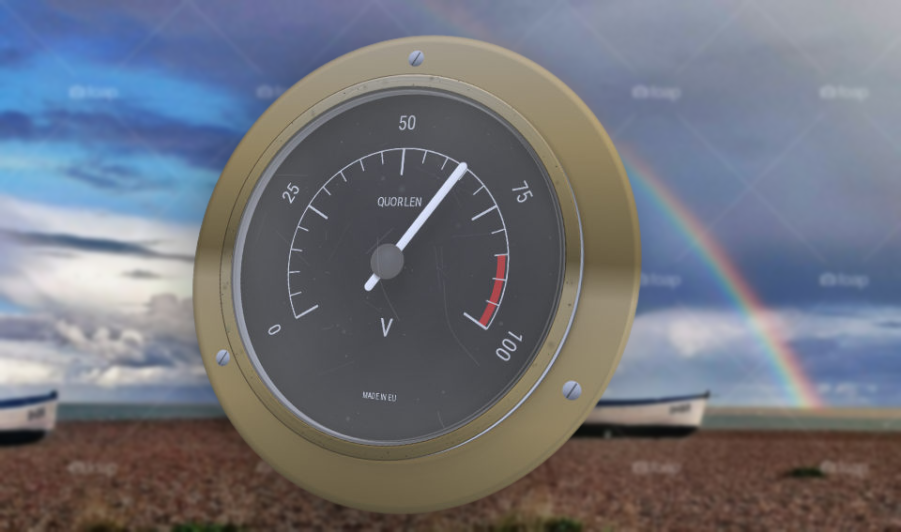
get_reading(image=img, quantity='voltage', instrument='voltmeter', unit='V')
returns 65 V
